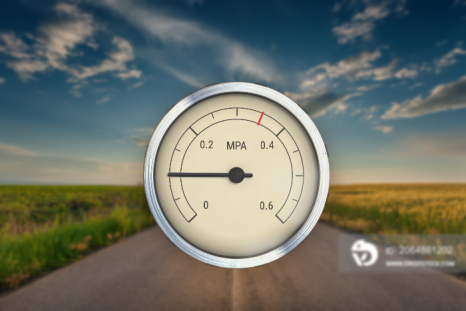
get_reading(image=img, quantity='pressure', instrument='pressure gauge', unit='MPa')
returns 0.1 MPa
